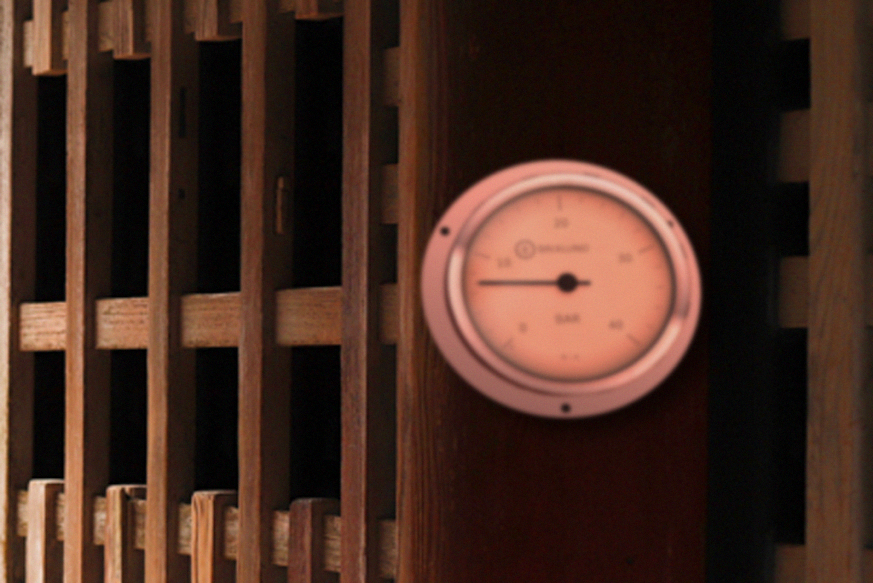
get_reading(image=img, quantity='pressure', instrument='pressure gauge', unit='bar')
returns 7 bar
